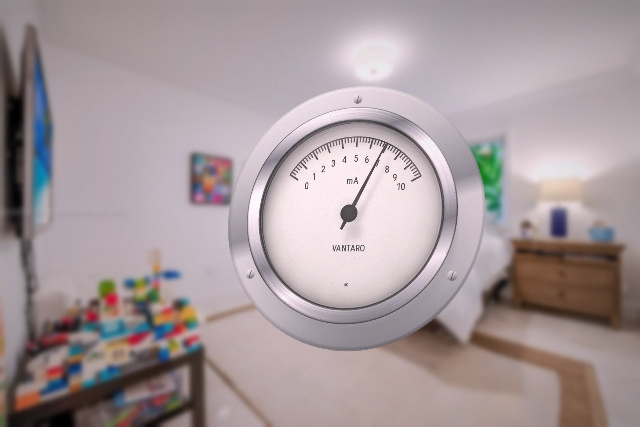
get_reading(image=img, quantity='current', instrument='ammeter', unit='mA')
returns 7 mA
